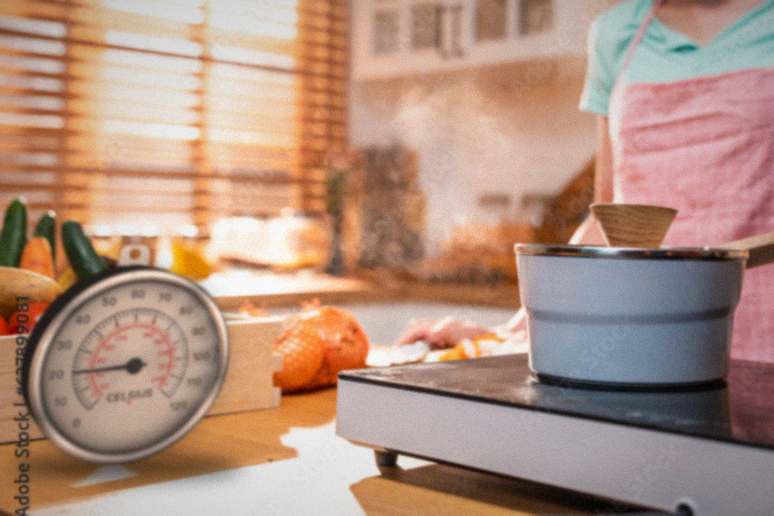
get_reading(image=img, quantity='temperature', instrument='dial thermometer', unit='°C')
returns 20 °C
